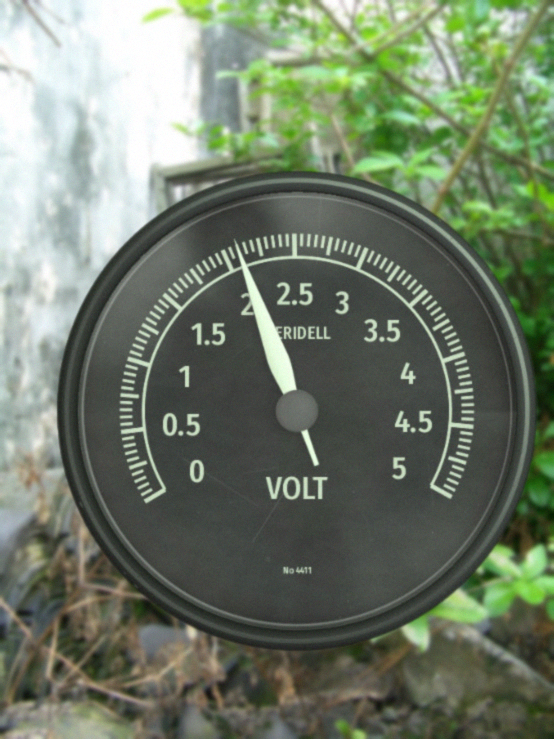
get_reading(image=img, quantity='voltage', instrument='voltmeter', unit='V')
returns 2.1 V
